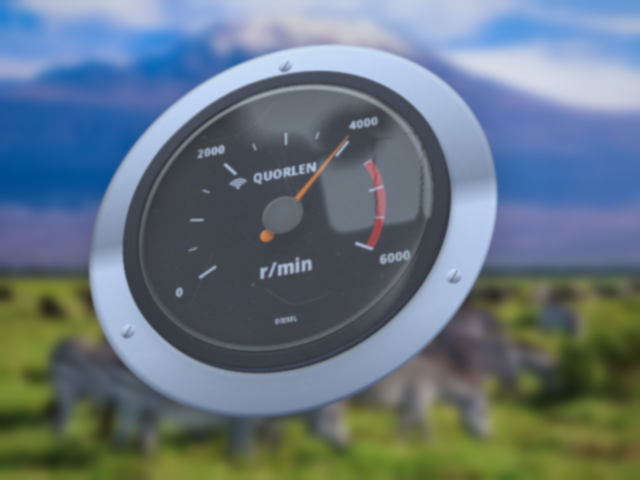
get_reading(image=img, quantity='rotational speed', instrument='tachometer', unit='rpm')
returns 4000 rpm
